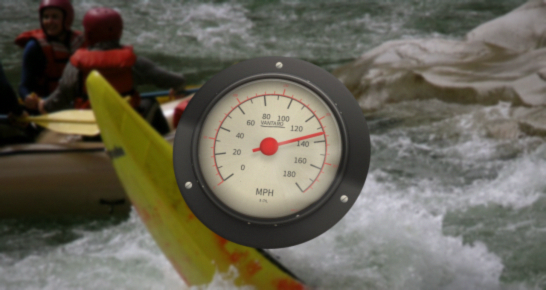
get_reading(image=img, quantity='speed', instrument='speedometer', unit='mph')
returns 135 mph
